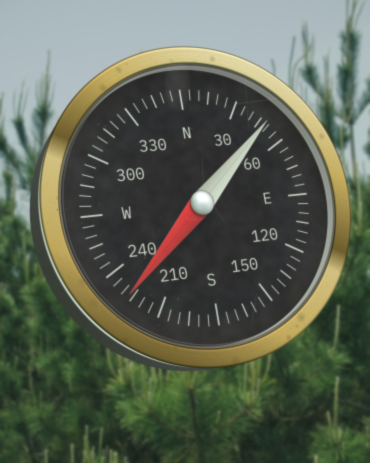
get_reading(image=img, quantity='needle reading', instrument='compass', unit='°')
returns 227.5 °
